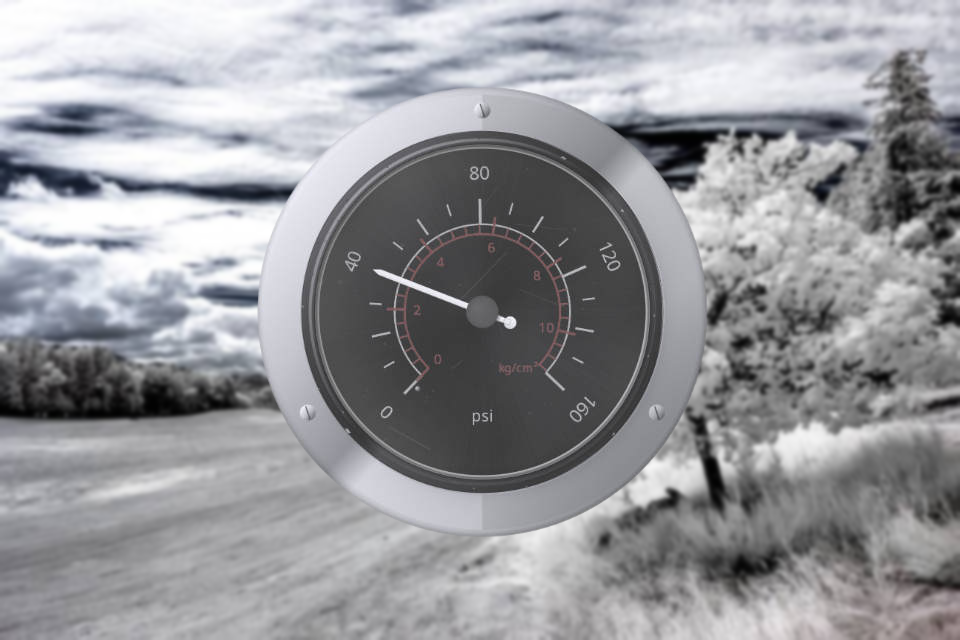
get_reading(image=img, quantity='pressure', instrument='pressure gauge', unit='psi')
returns 40 psi
